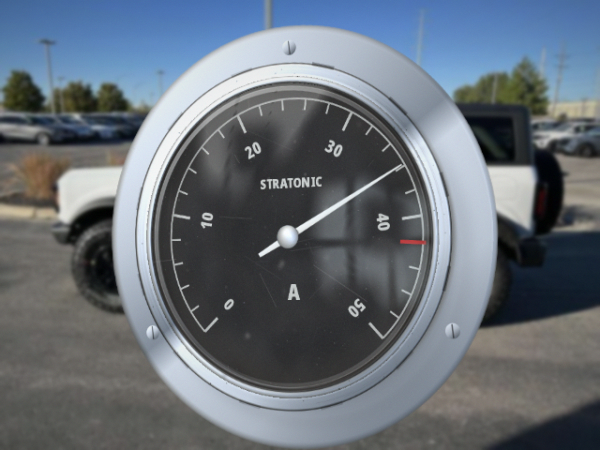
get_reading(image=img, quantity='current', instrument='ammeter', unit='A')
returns 36 A
